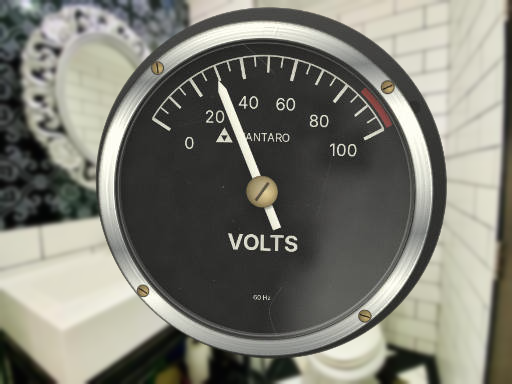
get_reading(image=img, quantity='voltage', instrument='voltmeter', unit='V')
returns 30 V
